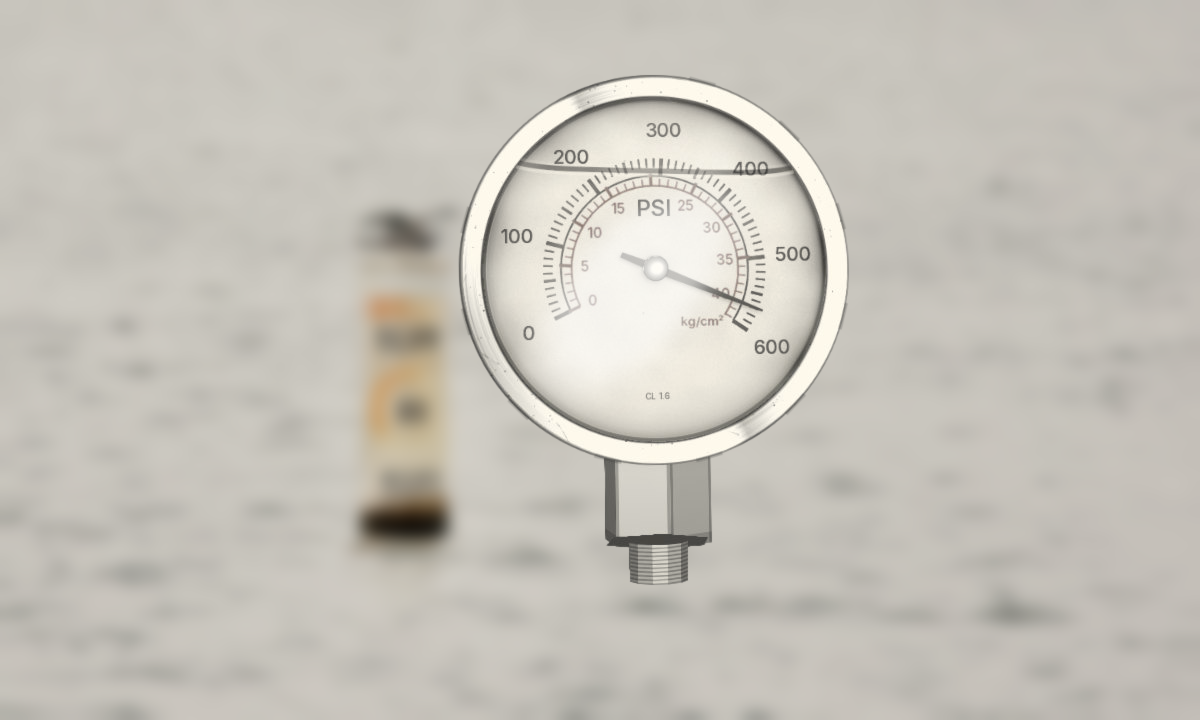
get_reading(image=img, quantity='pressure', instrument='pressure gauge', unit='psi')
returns 570 psi
